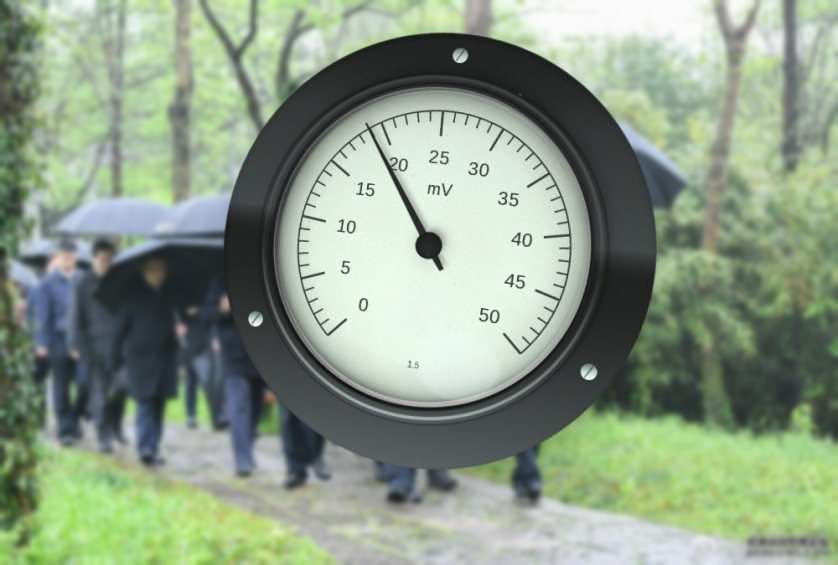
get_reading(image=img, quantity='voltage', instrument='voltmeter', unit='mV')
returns 19 mV
